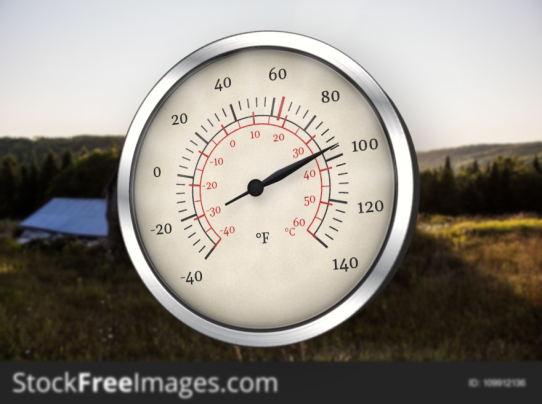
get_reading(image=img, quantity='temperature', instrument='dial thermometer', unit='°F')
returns 96 °F
